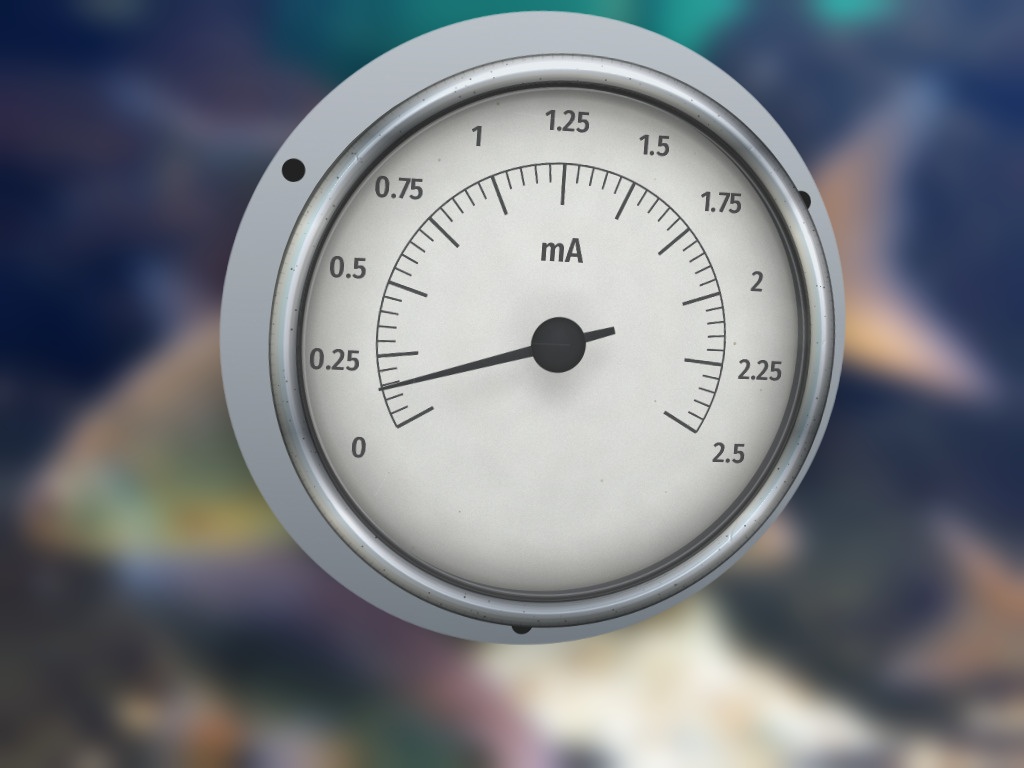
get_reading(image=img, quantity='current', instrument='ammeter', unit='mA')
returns 0.15 mA
